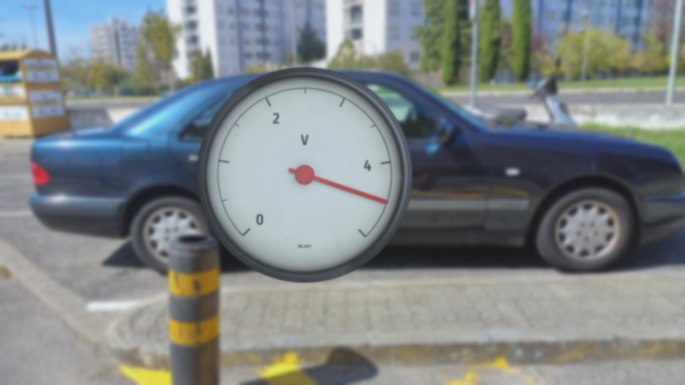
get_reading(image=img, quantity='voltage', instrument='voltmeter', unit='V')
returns 4.5 V
